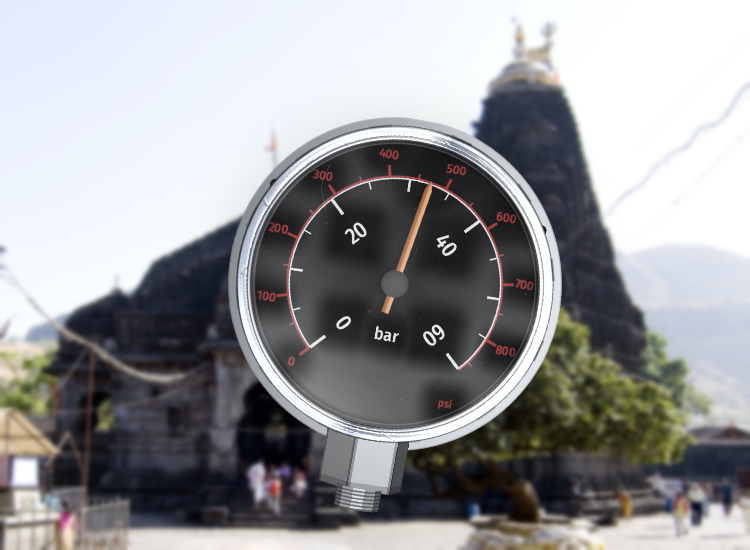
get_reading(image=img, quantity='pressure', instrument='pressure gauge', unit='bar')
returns 32.5 bar
